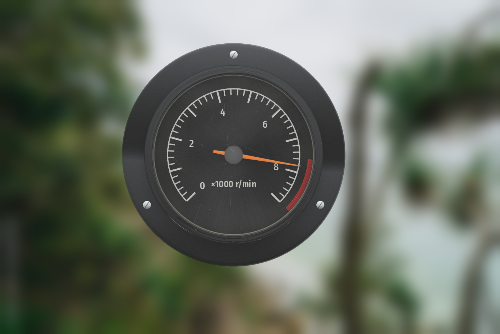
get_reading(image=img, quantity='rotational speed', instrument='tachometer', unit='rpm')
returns 7800 rpm
